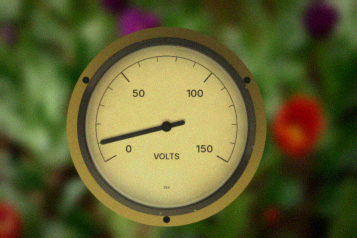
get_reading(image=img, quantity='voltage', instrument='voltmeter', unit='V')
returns 10 V
